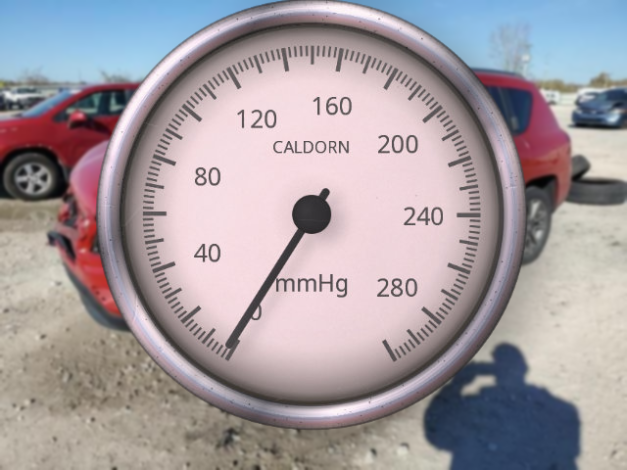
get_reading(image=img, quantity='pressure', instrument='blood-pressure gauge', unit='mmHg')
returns 2 mmHg
